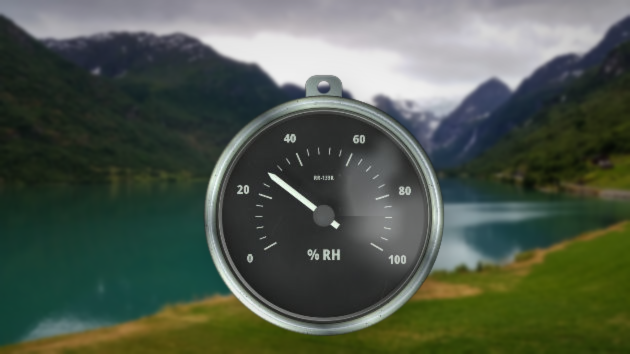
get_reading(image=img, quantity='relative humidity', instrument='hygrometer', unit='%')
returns 28 %
